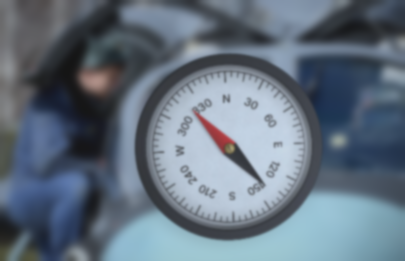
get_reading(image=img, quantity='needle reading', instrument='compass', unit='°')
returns 320 °
